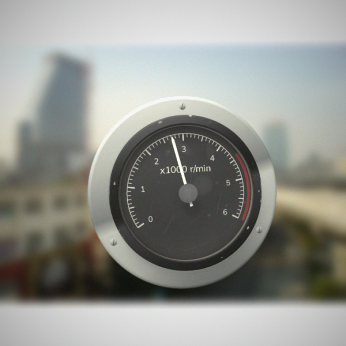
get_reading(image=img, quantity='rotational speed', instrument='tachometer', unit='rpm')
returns 2700 rpm
